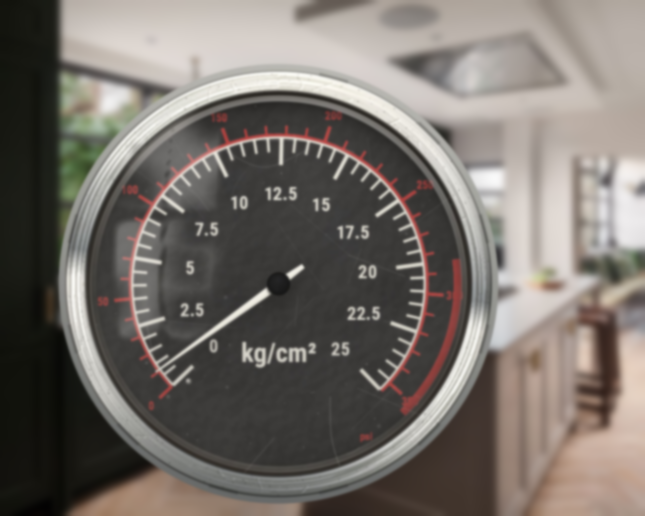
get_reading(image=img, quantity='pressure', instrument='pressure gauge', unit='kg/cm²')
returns 0.75 kg/cm²
